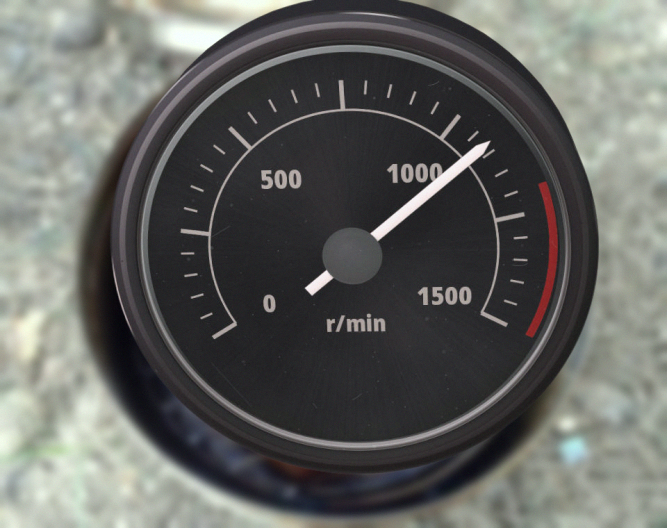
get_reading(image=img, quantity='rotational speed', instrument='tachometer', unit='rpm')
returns 1075 rpm
